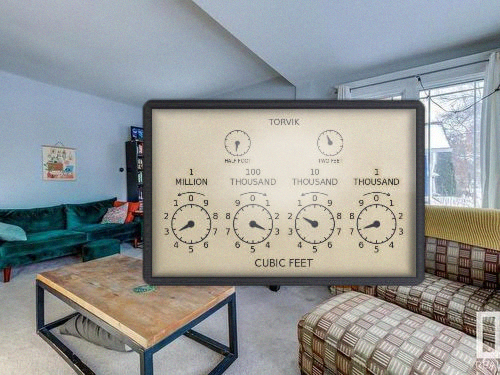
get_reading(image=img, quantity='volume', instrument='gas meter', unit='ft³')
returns 331700 ft³
